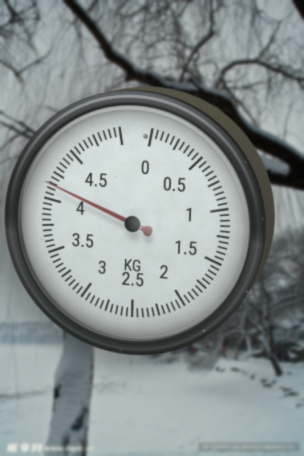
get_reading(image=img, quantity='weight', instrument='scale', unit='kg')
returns 4.15 kg
